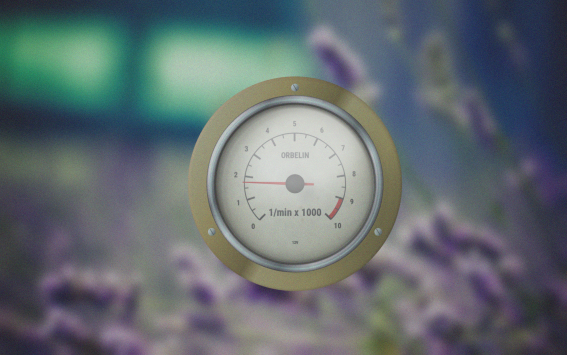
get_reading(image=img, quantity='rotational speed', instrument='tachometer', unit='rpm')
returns 1750 rpm
